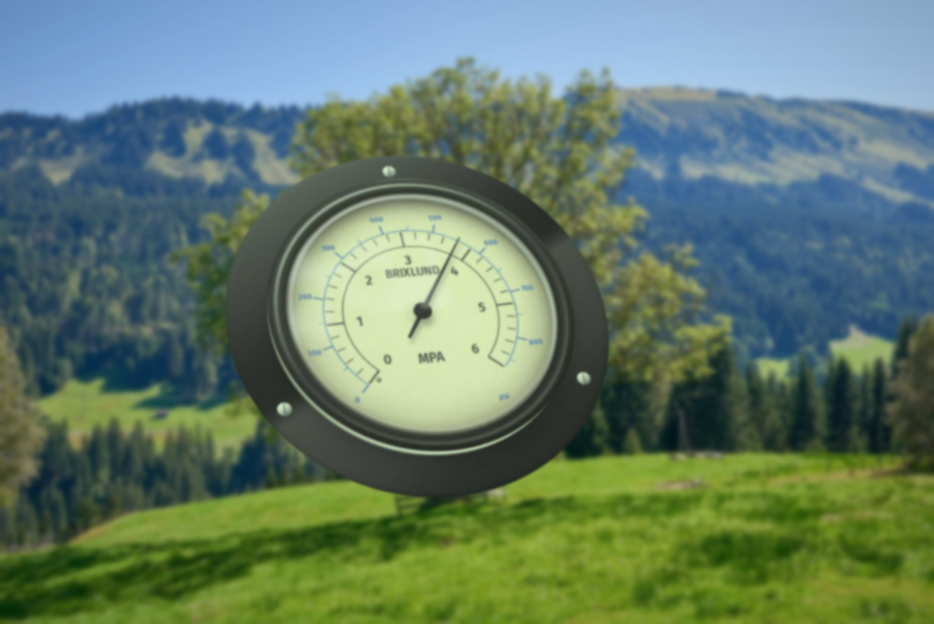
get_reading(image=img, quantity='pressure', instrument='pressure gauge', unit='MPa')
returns 3.8 MPa
